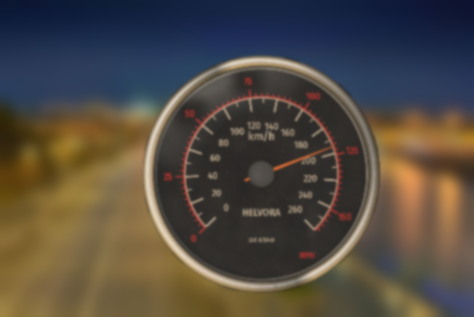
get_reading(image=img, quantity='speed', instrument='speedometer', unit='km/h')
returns 195 km/h
